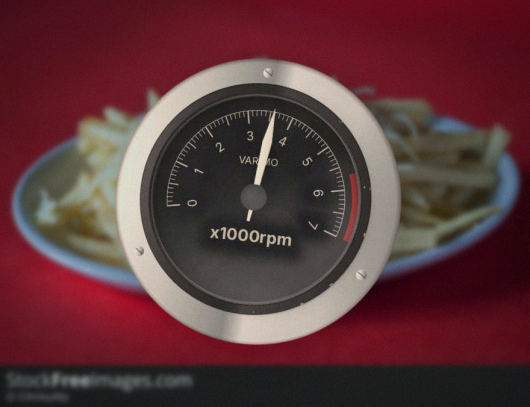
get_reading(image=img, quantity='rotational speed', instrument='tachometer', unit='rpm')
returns 3600 rpm
